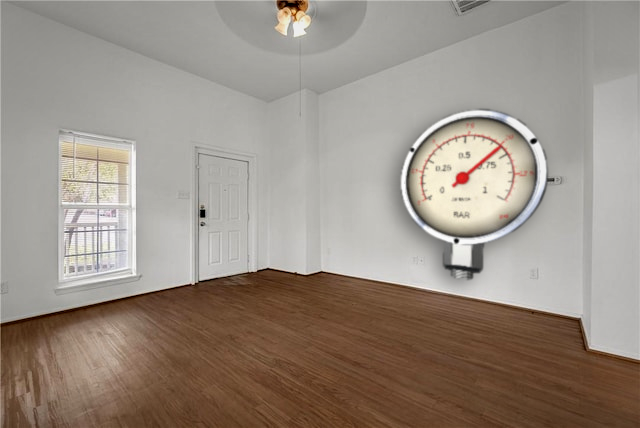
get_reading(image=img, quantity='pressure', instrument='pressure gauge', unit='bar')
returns 0.7 bar
